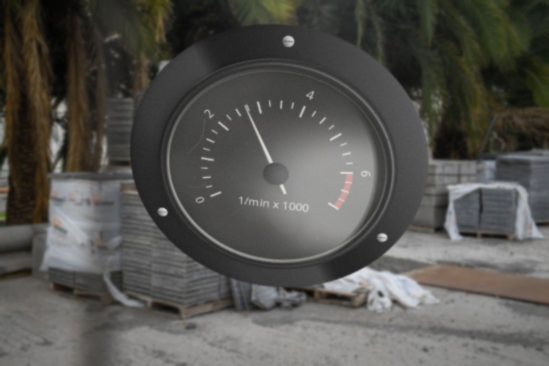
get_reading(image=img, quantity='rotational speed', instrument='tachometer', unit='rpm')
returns 2750 rpm
